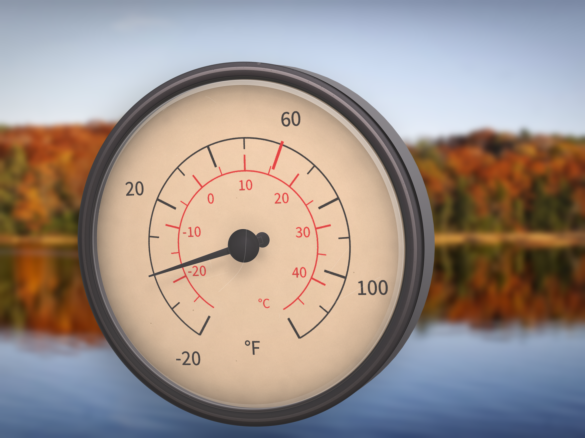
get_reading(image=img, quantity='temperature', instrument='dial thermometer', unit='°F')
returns 0 °F
